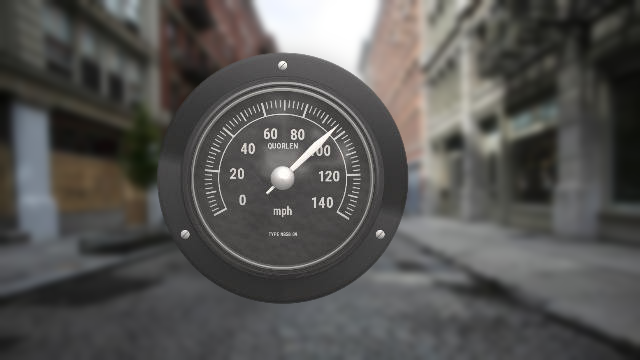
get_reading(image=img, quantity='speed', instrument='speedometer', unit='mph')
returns 96 mph
